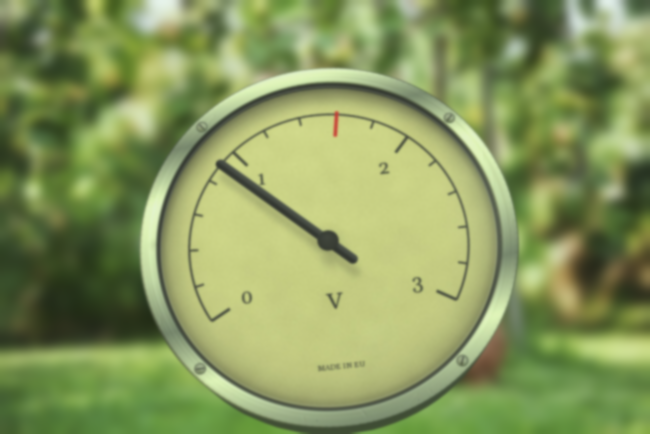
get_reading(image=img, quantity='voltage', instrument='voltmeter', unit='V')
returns 0.9 V
